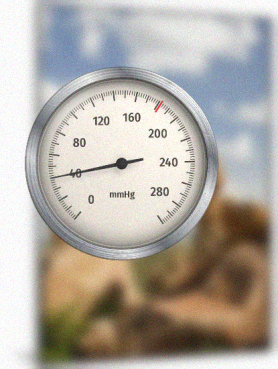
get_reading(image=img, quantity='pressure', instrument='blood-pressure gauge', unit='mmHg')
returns 40 mmHg
